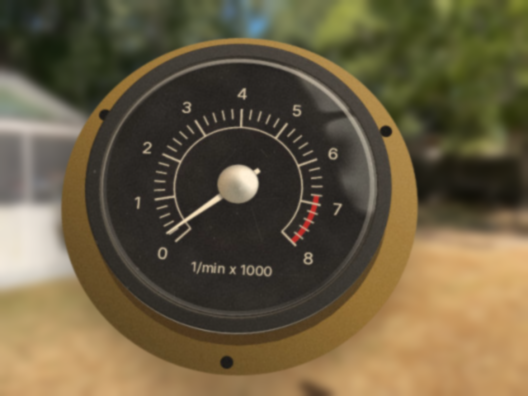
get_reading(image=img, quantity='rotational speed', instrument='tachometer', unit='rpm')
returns 200 rpm
